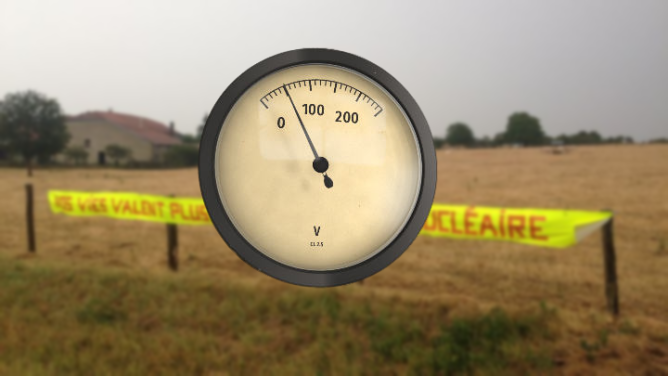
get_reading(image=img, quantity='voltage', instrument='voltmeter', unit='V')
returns 50 V
